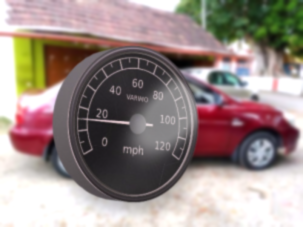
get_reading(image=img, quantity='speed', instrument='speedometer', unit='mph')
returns 15 mph
